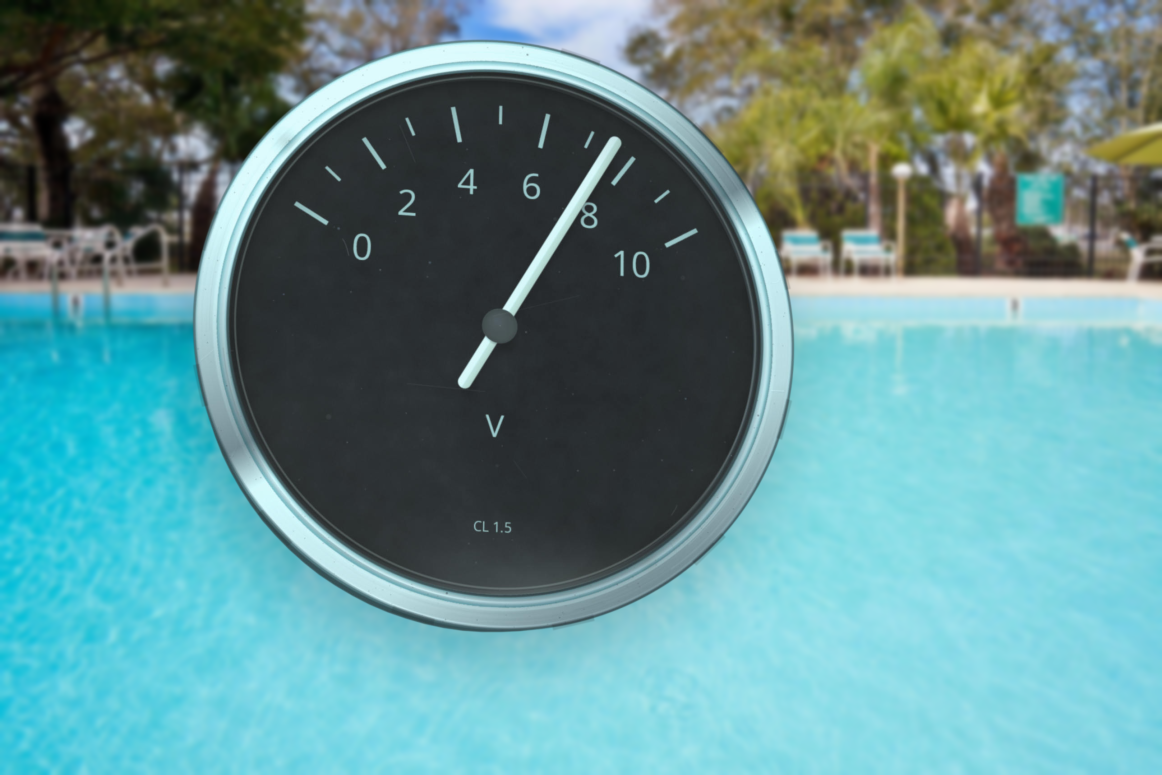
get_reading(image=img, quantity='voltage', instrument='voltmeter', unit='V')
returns 7.5 V
